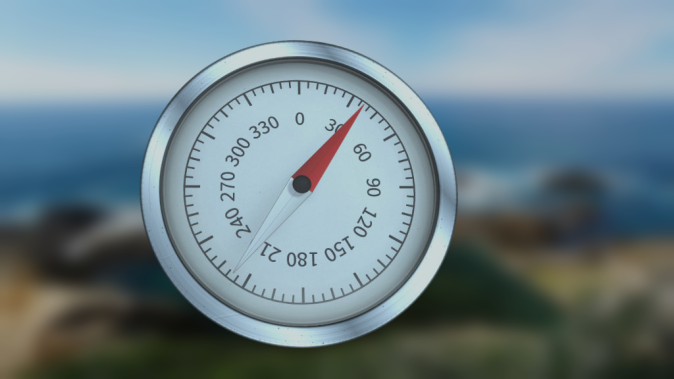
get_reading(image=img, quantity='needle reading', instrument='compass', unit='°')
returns 37.5 °
